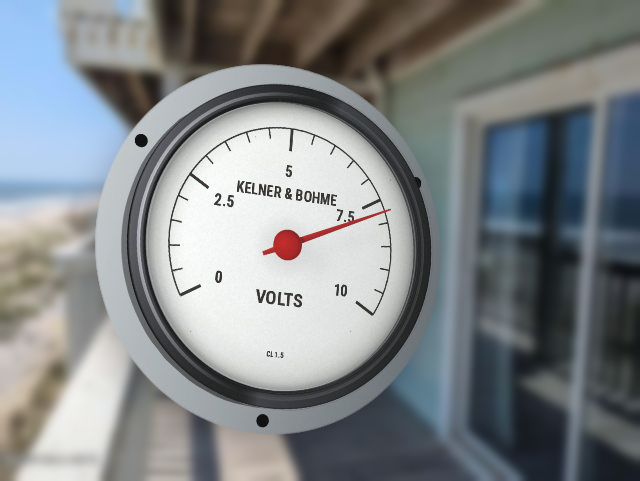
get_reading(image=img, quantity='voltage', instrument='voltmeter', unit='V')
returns 7.75 V
